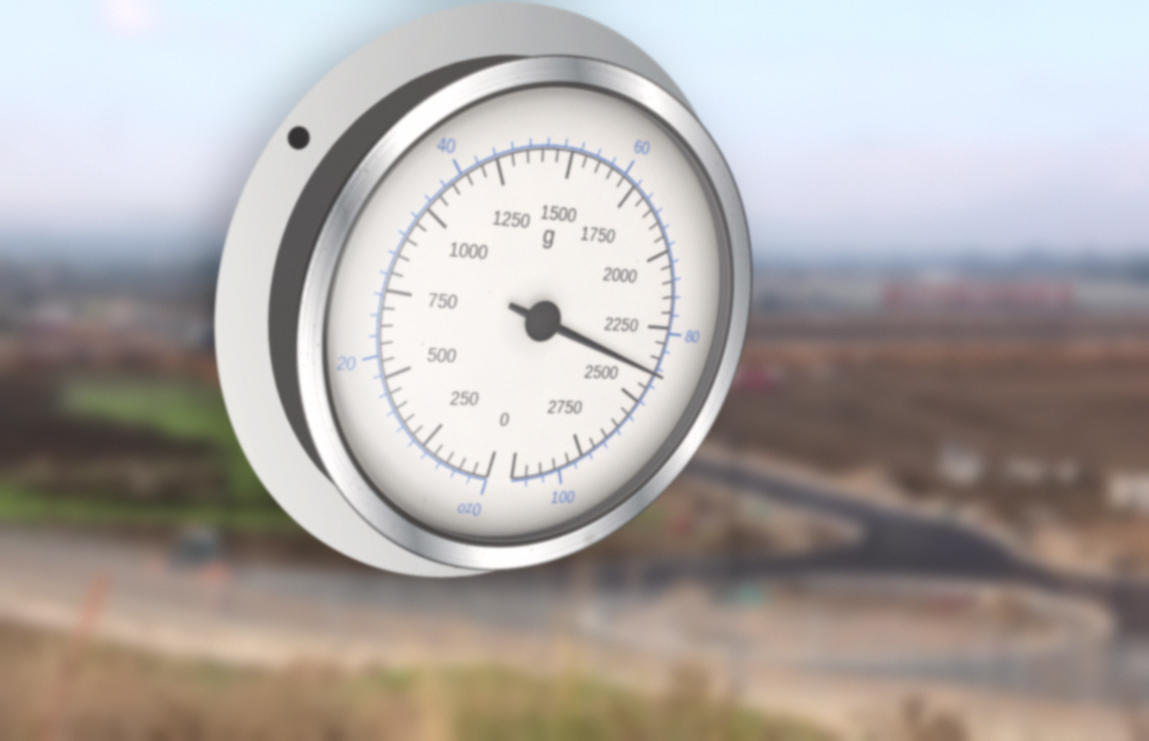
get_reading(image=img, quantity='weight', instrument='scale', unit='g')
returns 2400 g
